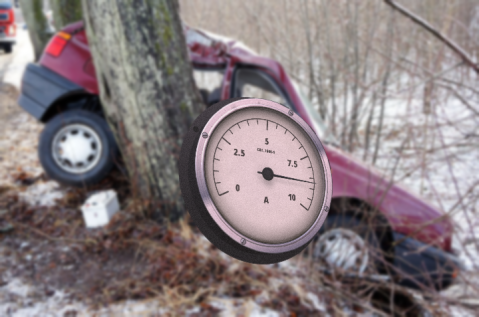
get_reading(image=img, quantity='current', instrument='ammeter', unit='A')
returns 8.75 A
